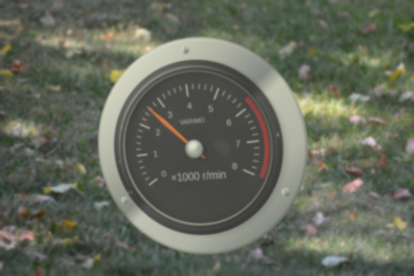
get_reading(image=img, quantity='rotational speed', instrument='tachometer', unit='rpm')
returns 2600 rpm
